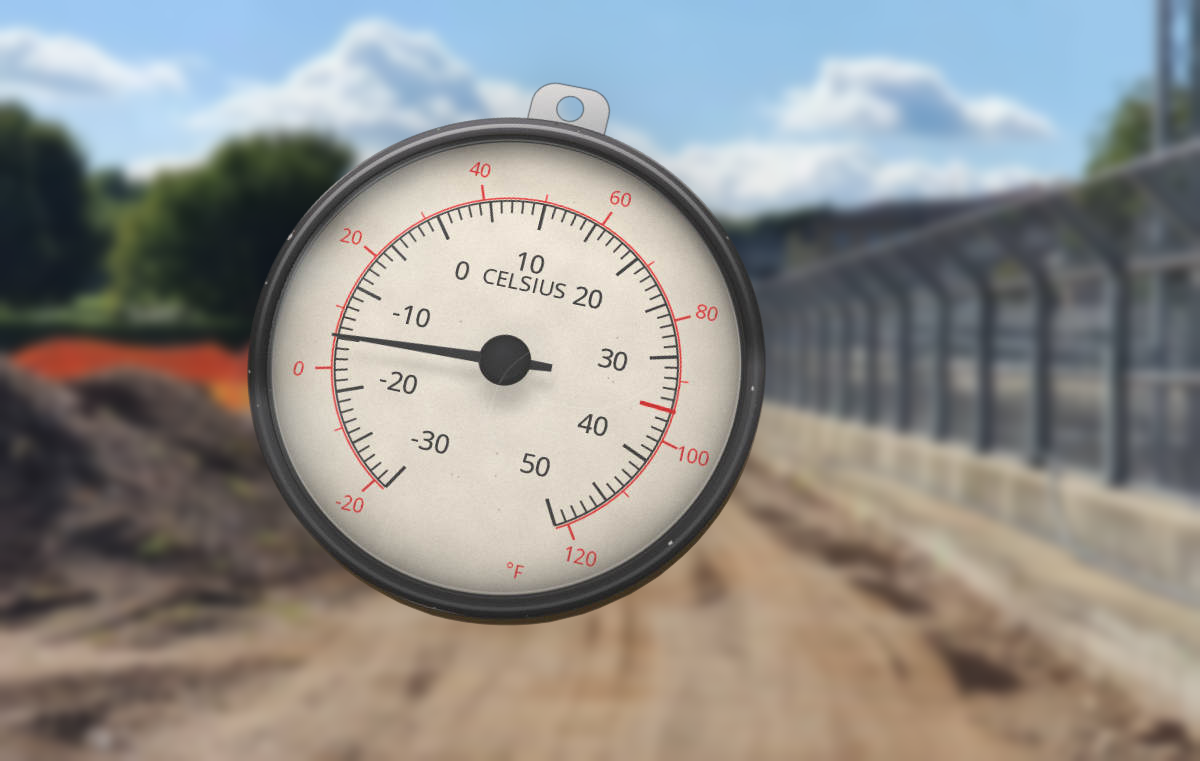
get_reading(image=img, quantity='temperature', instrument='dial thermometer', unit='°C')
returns -15 °C
